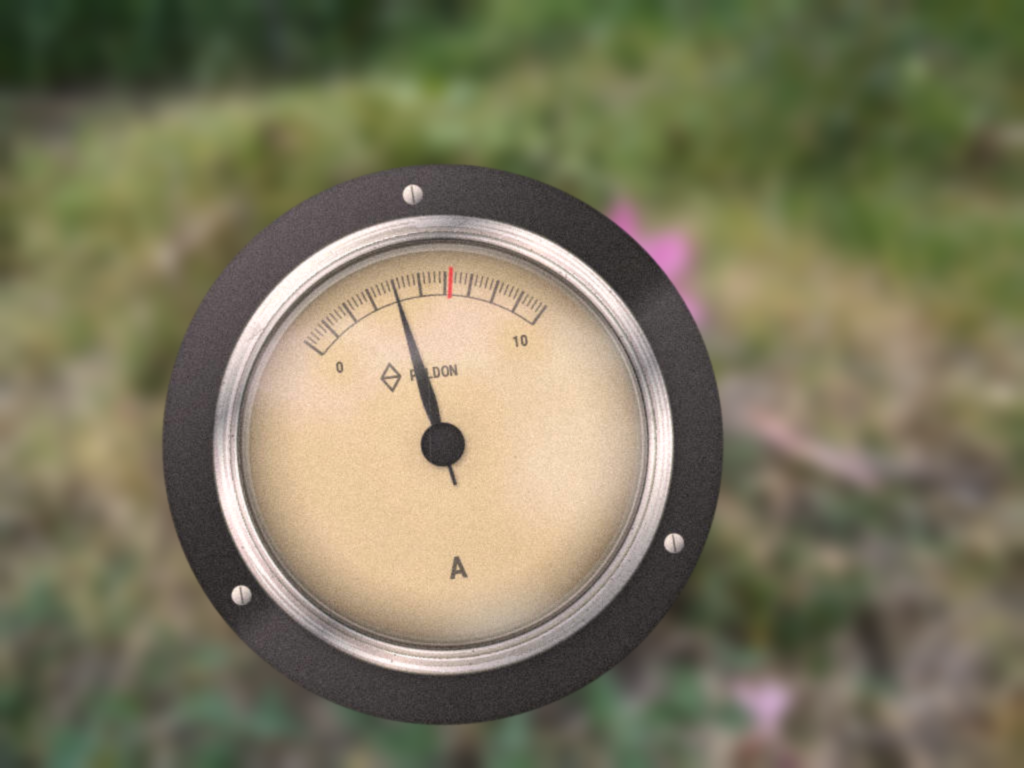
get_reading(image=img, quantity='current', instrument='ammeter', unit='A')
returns 4 A
